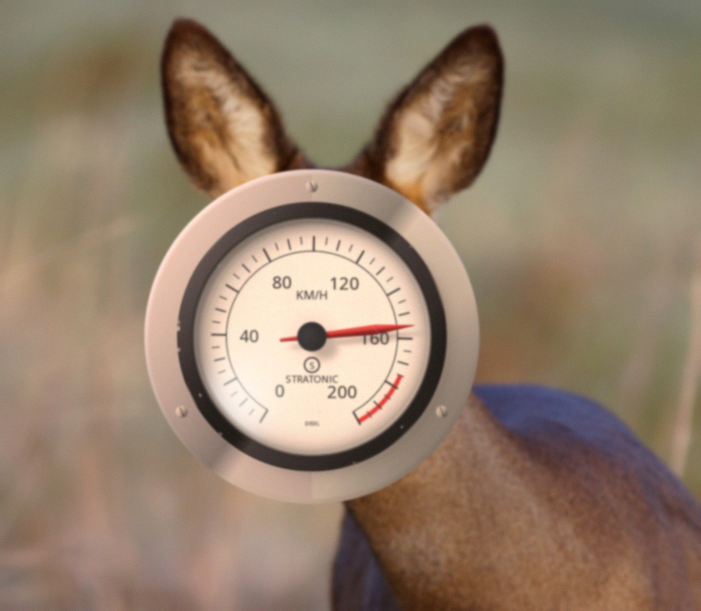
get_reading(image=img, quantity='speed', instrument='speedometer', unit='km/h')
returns 155 km/h
